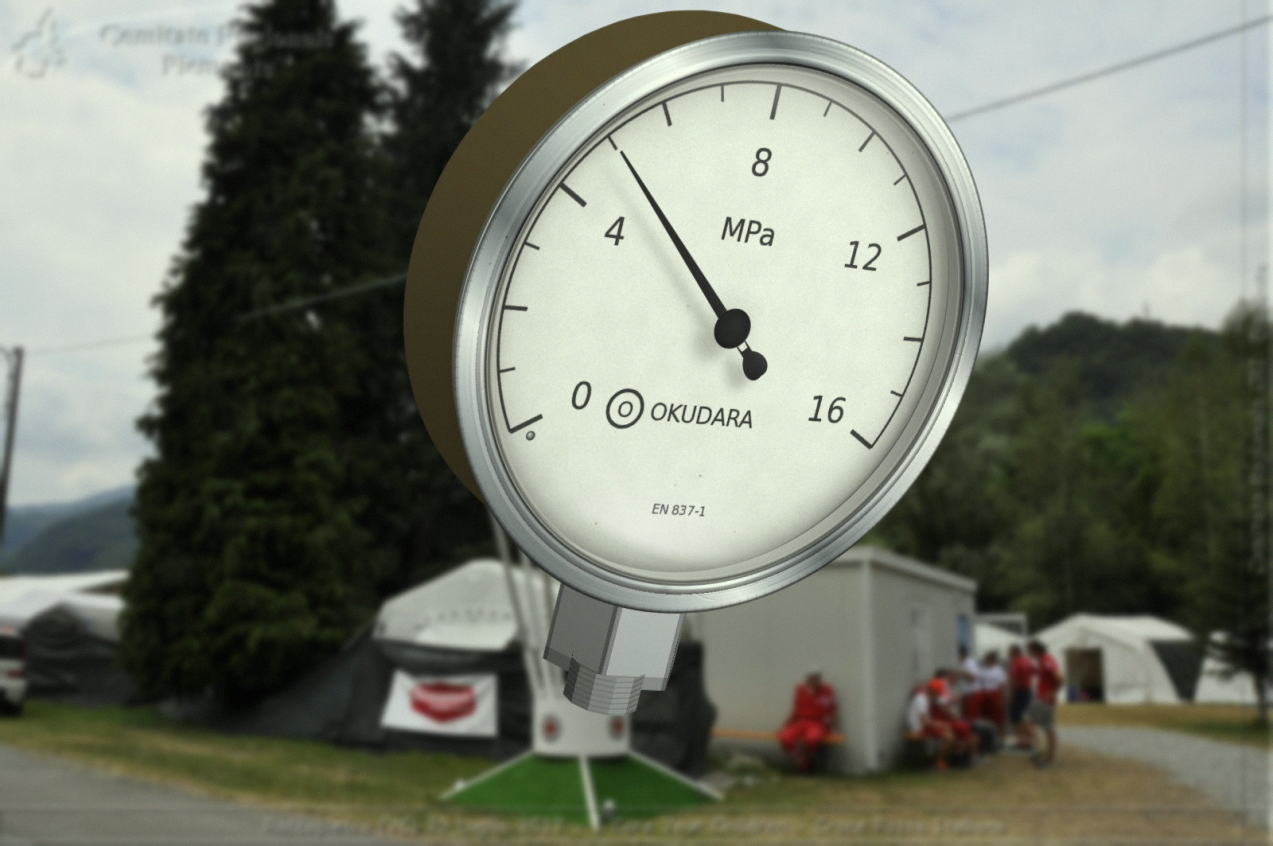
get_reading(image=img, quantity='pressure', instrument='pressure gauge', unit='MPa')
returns 5 MPa
